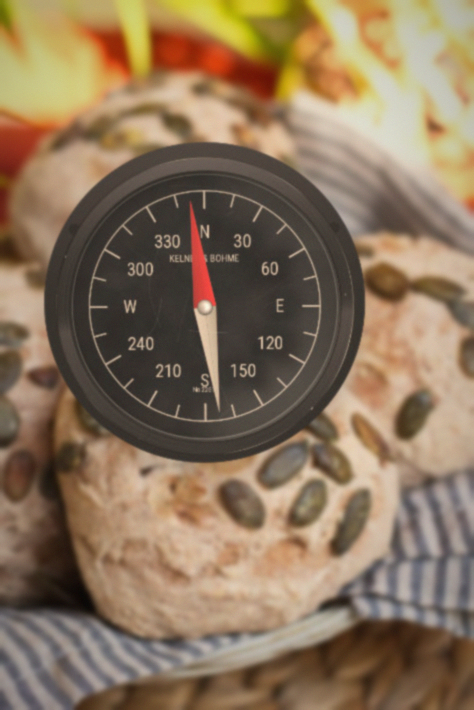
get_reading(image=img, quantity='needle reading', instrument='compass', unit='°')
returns 352.5 °
